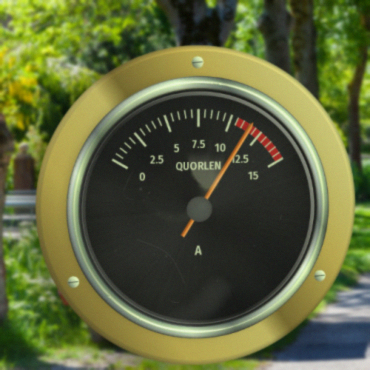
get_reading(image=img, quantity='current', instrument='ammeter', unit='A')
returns 11.5 A
